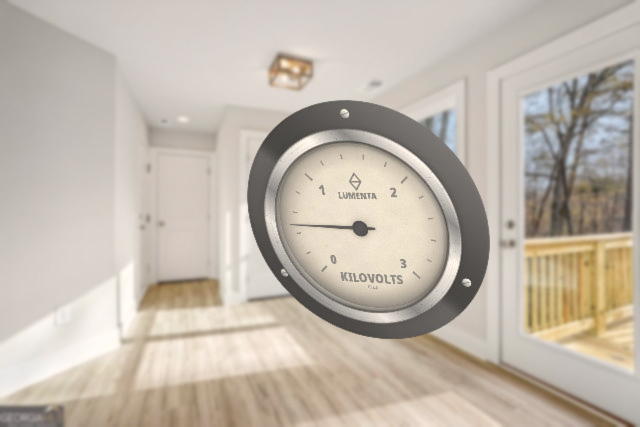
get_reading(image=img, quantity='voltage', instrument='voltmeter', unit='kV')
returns 0.5 kV
